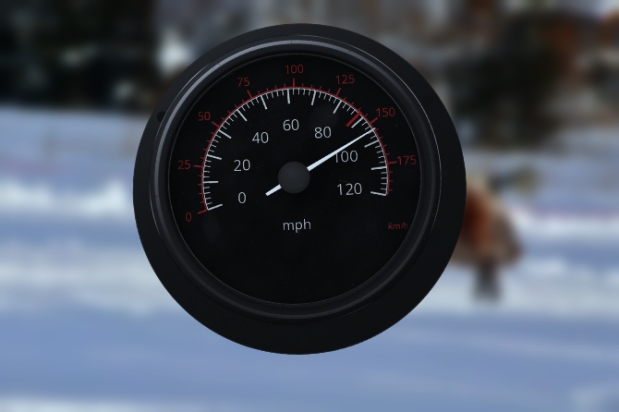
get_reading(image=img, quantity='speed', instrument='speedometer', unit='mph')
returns 96 mph
